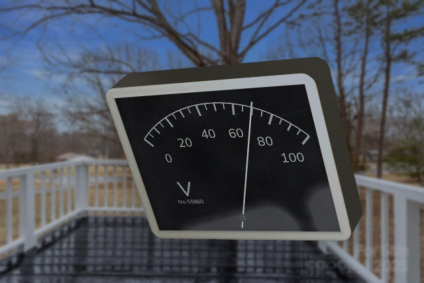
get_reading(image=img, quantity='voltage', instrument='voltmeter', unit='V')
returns 70 V
